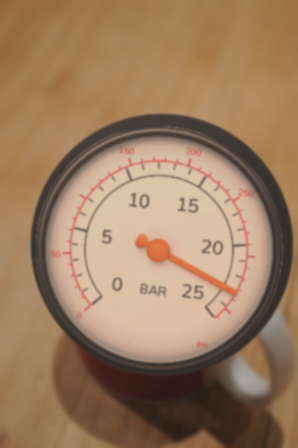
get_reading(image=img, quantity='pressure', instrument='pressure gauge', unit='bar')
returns 23 bar
